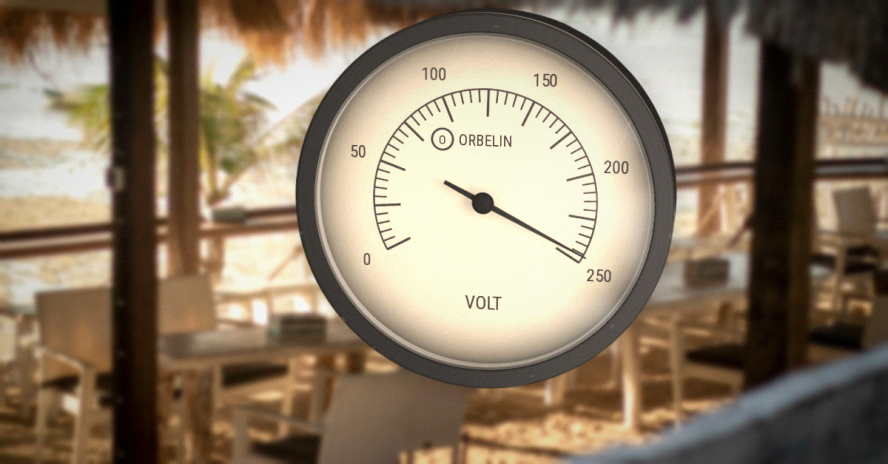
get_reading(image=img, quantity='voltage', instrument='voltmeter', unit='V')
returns 245 V
